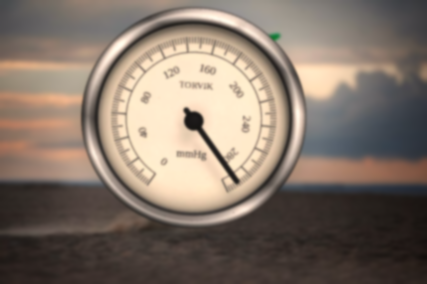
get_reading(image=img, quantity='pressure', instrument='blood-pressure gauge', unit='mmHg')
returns 290 mmHg
